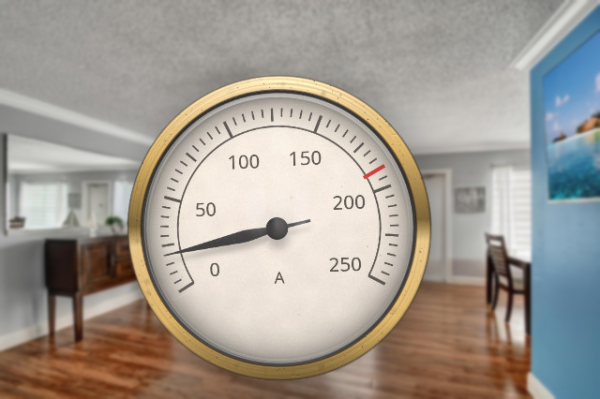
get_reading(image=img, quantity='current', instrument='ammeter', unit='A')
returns 20 A
